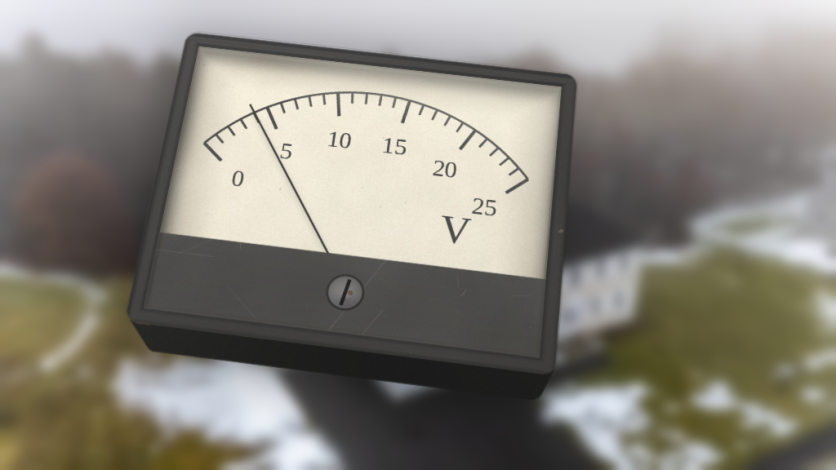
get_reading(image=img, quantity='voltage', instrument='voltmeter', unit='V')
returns 4 V
